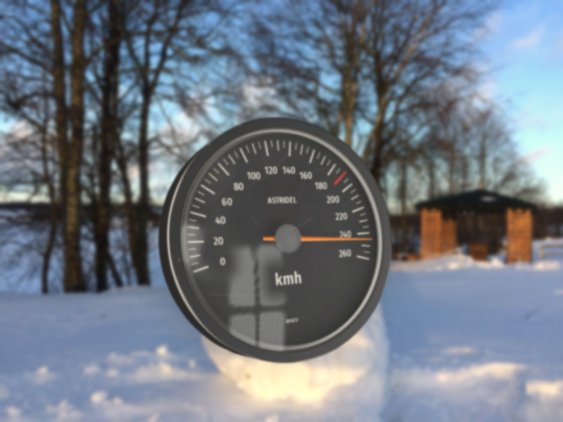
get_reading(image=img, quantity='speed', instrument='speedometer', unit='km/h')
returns 245 km/h
